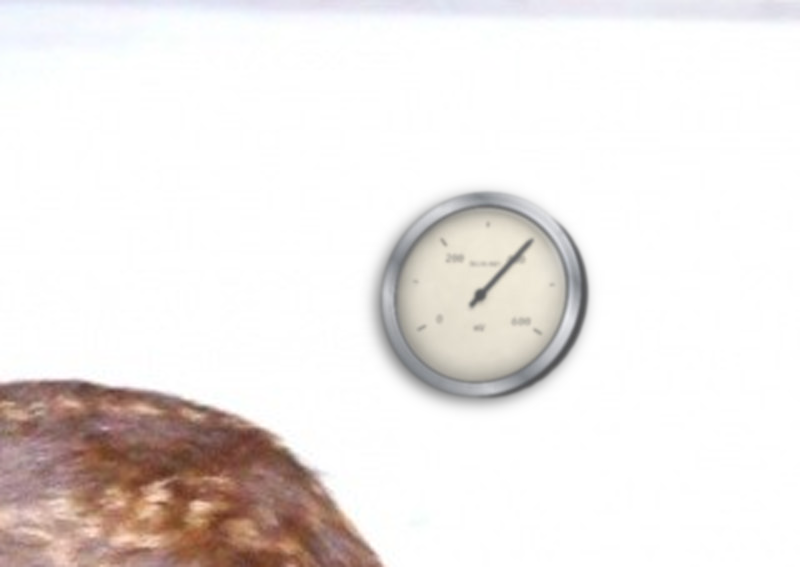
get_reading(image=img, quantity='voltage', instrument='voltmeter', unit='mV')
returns 400 mV
